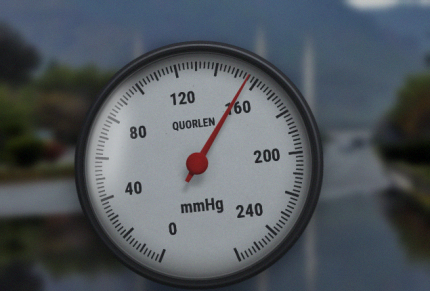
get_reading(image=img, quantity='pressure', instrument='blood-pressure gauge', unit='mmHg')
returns 156 mmHg
